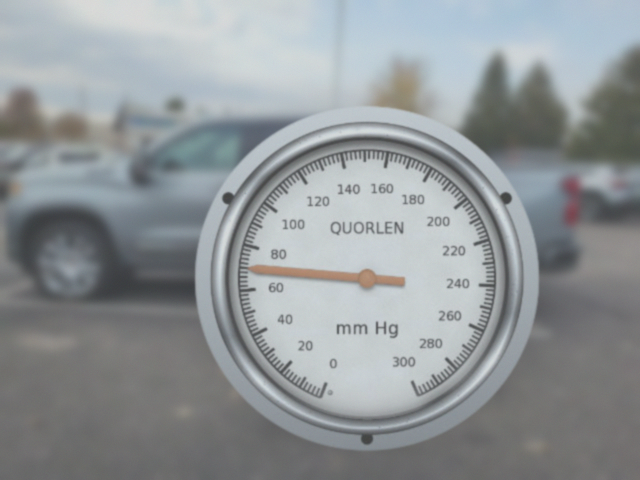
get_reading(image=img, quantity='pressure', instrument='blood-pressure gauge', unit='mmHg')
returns 70 mmHg
